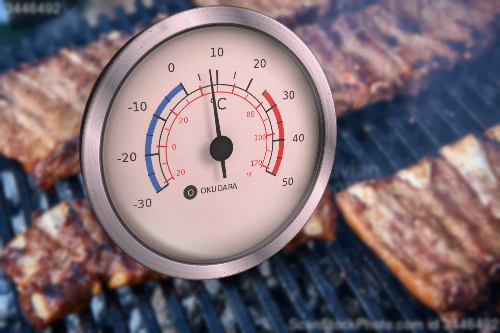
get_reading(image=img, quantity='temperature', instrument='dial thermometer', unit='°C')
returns 7.5 °C
